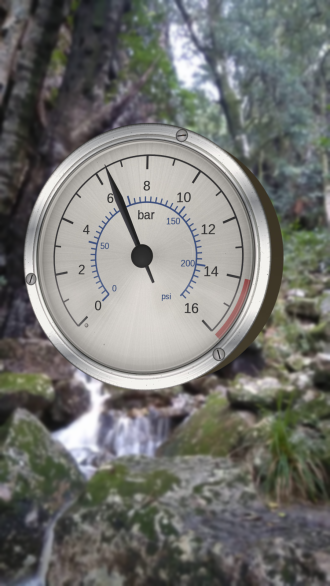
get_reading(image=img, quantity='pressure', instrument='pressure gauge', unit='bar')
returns 6.5 bar
